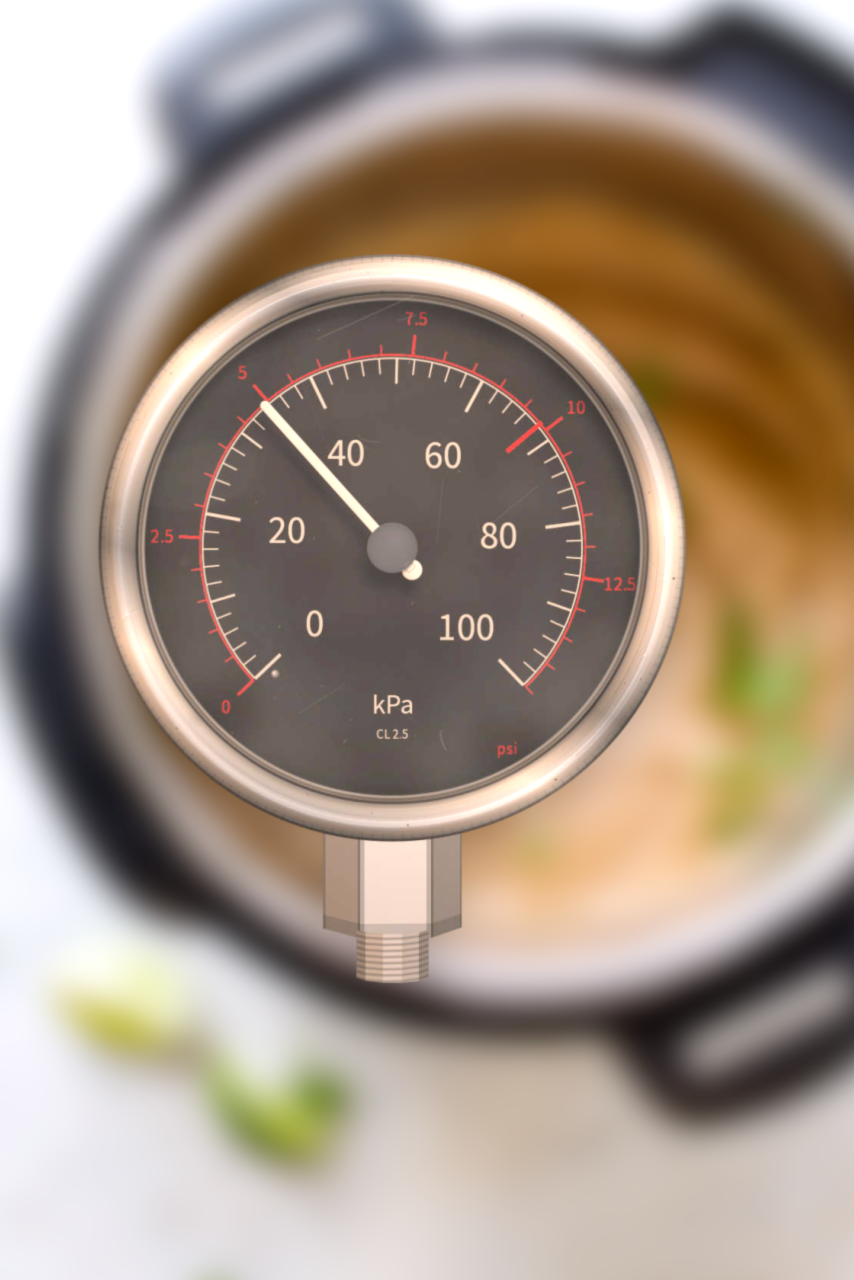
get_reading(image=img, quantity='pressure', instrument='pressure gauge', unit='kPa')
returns 34 kPa
